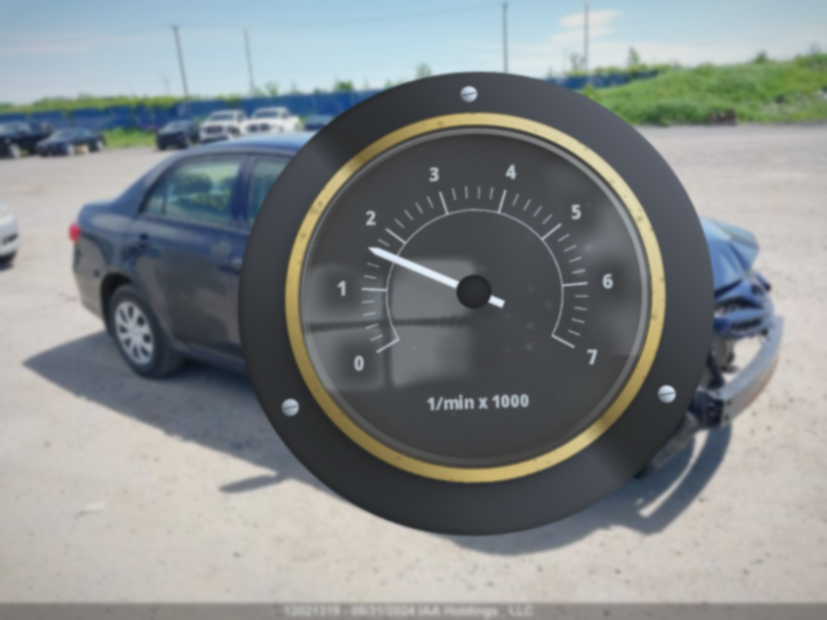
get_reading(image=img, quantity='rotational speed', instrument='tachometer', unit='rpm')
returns 1600 rpm
